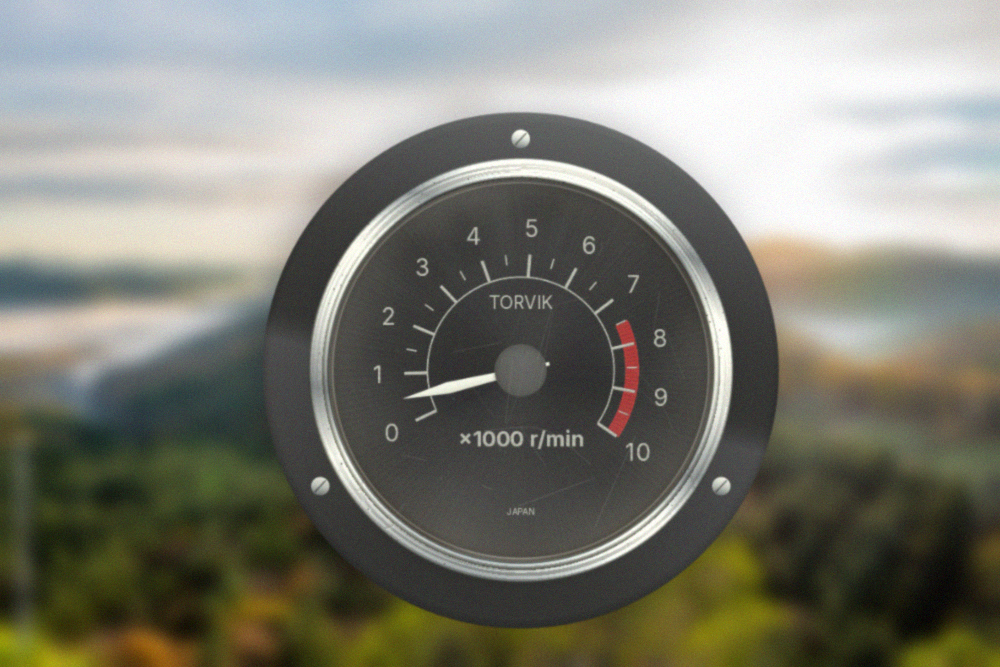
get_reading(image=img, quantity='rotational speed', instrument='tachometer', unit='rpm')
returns 500 rpm
